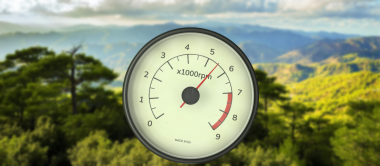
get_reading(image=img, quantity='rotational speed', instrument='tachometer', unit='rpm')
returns 5500 rpm
